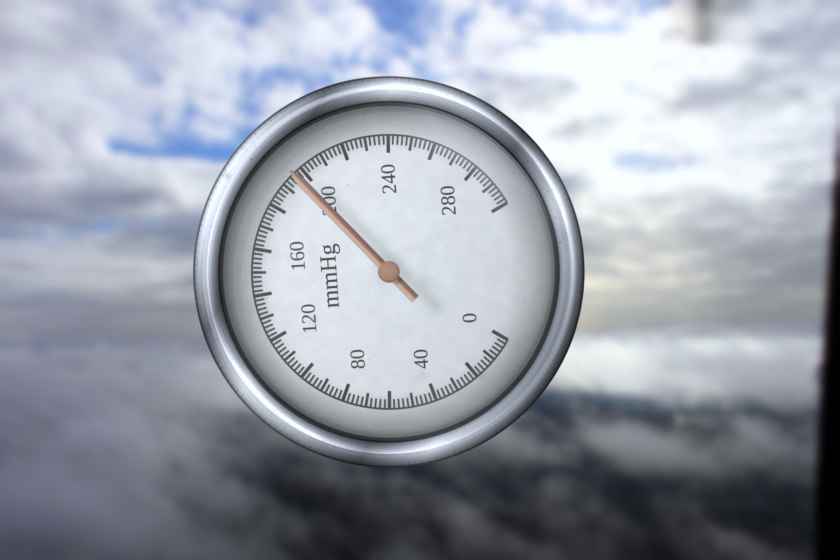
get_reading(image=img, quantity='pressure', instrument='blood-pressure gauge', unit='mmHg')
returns 196 mmHg
